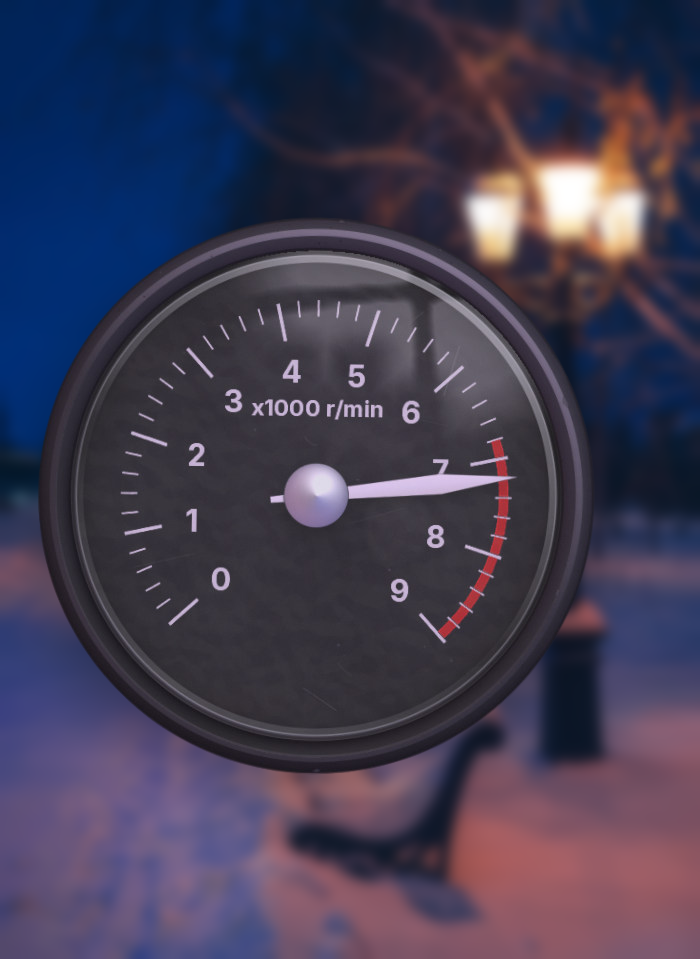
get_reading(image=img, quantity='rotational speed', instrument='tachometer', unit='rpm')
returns 7200 rpm
